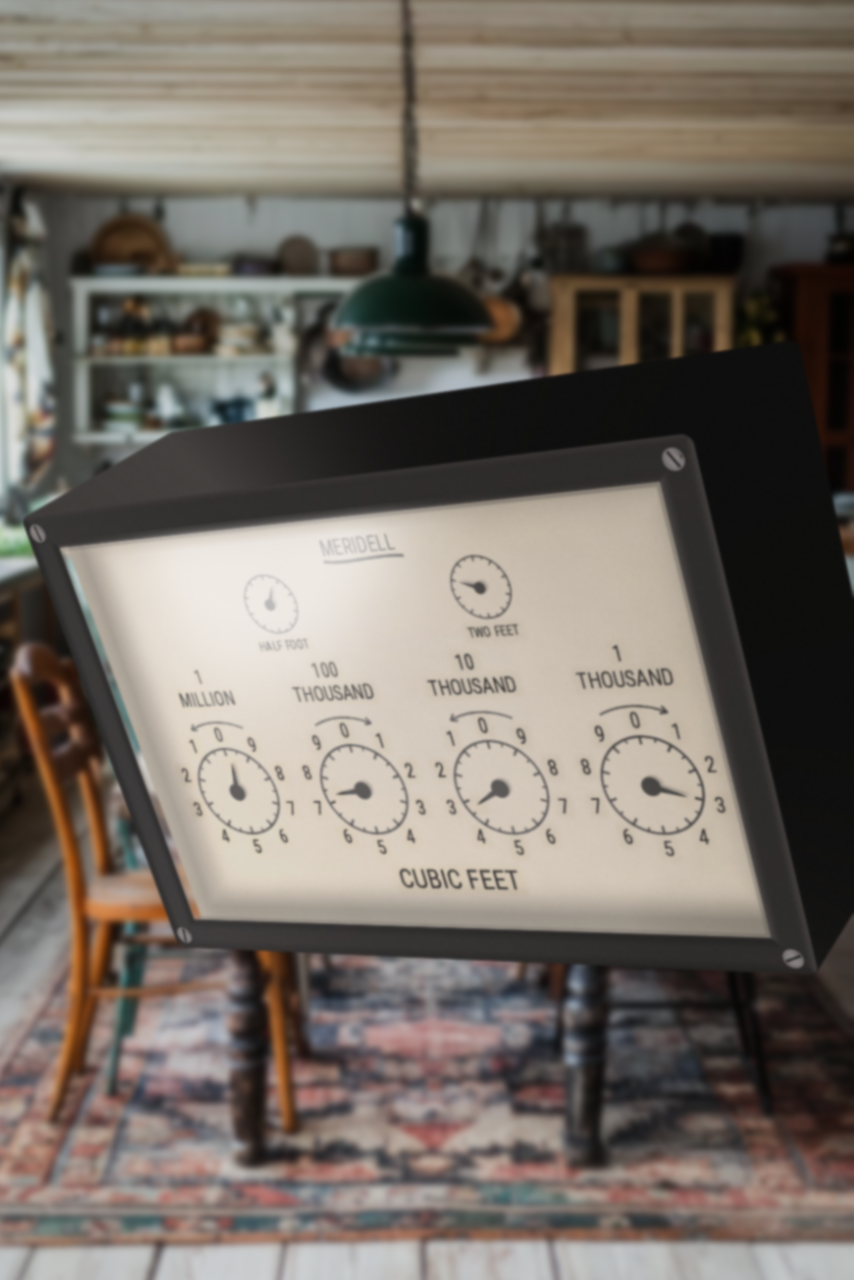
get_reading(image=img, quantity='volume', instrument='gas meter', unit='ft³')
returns 973300 ft³
